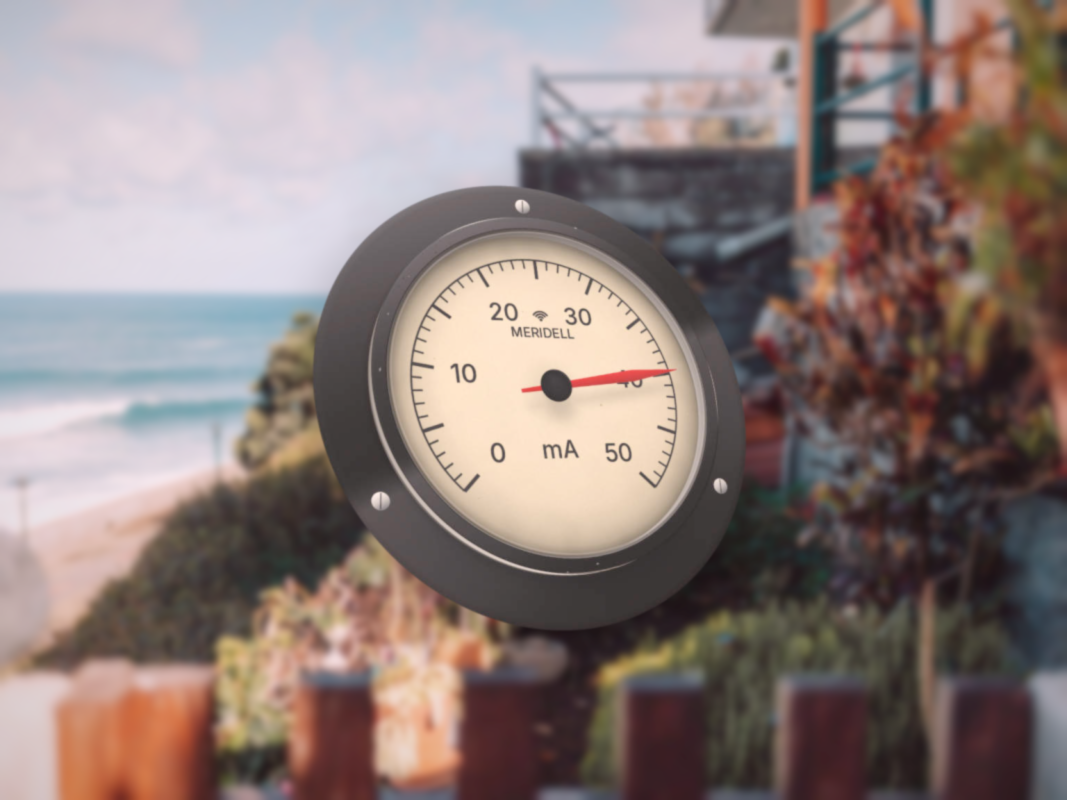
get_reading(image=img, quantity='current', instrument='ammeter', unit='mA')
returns 40 mA
